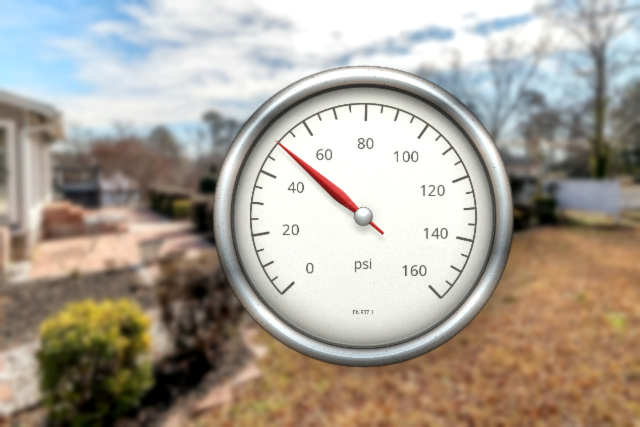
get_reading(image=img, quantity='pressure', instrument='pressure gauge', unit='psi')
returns 50 psi
